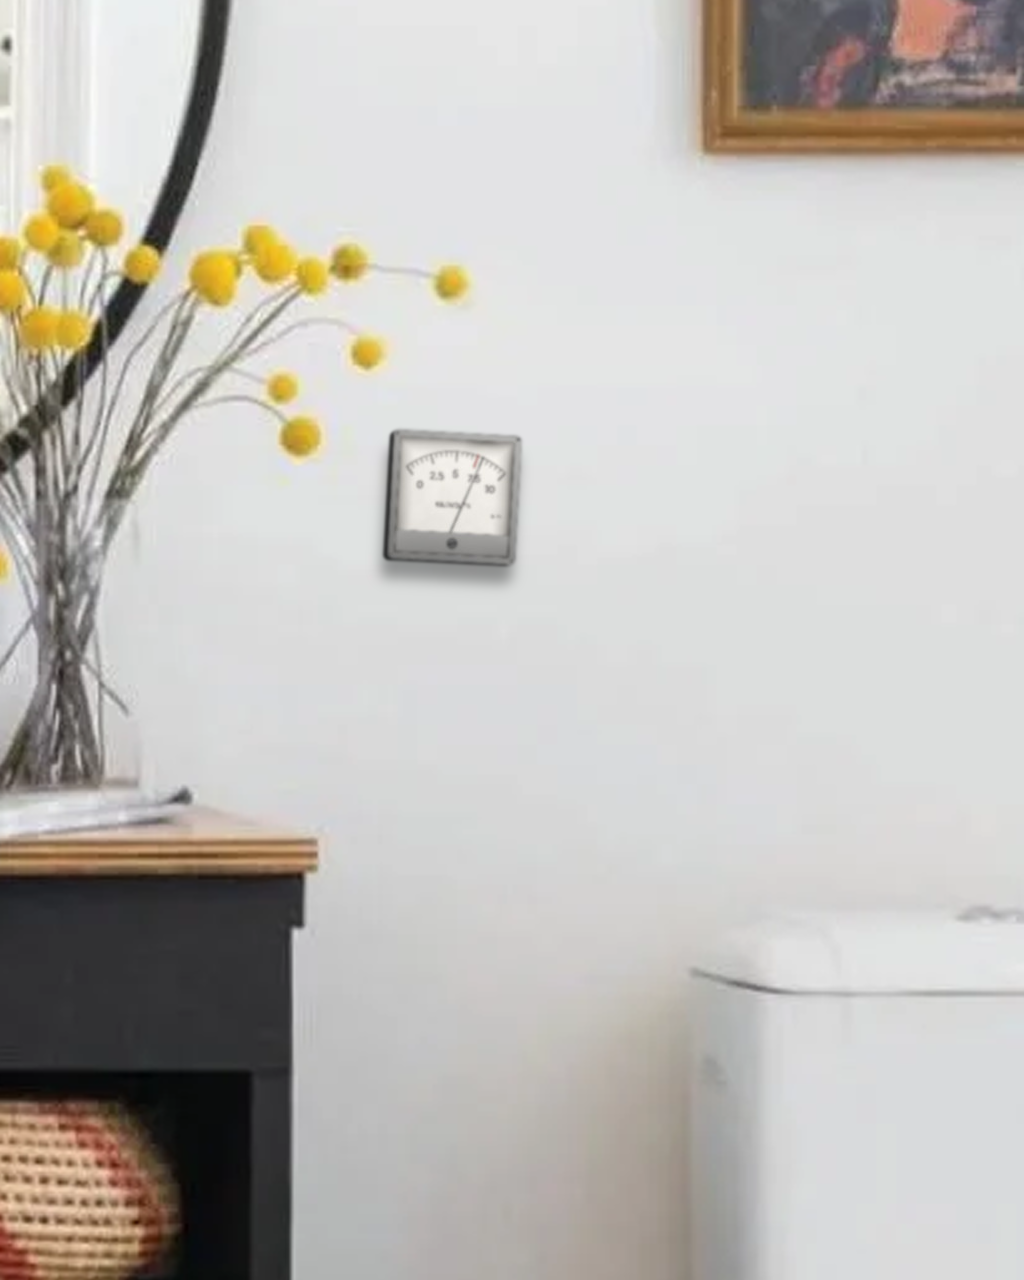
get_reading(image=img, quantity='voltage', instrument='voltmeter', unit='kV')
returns 7.5 kV
